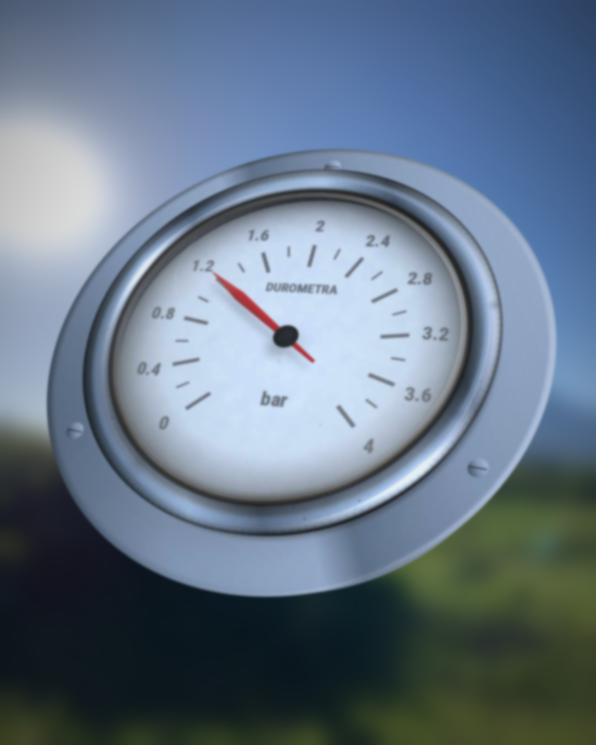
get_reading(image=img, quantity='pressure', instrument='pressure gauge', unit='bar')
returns 1.2 bar
